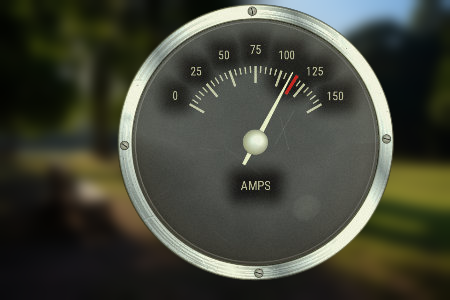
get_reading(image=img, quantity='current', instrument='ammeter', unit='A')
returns 110 A
